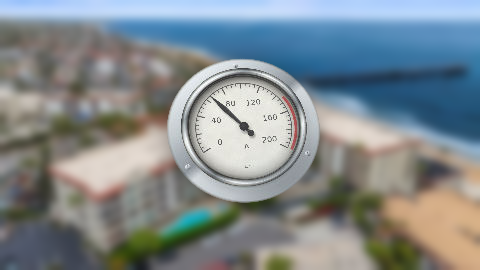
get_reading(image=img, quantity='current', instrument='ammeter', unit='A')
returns 65 A
